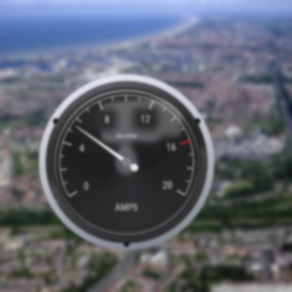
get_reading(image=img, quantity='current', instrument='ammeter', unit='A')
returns 5.5 A
